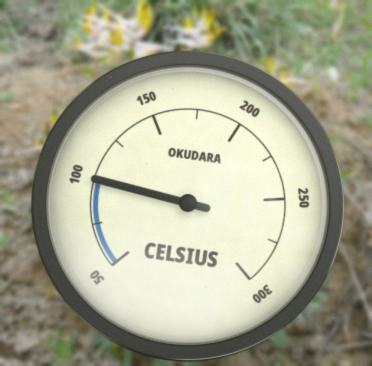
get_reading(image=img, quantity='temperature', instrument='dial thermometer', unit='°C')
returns 100 °C
